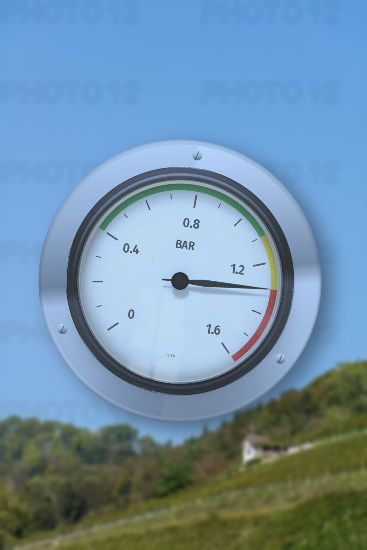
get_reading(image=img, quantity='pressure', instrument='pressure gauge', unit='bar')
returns 1.3 bar
